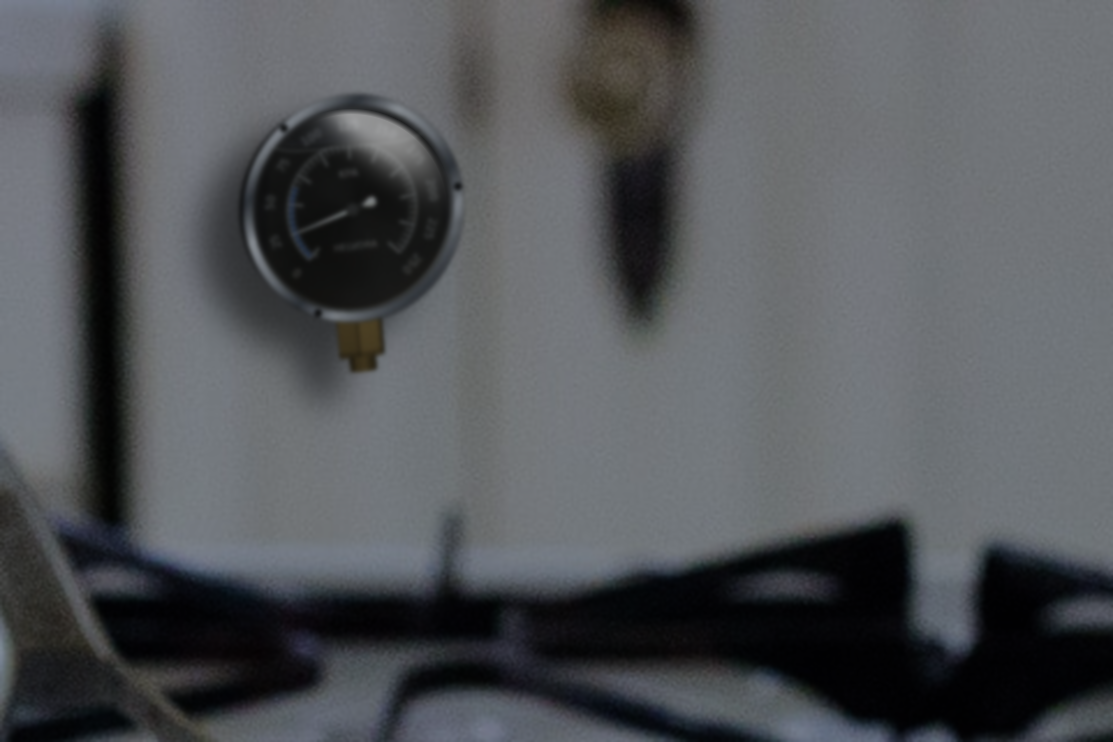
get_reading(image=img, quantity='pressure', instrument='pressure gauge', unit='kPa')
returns 25 kPa
